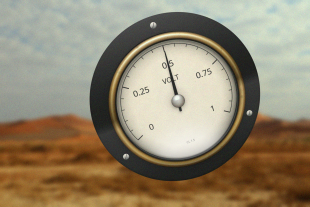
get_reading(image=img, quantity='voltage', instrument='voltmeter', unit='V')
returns 0.5 V
